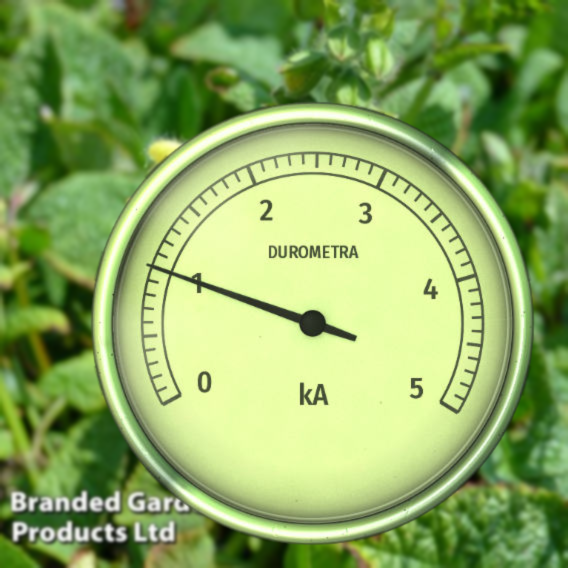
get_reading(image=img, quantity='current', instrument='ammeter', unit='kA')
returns 1 kA
